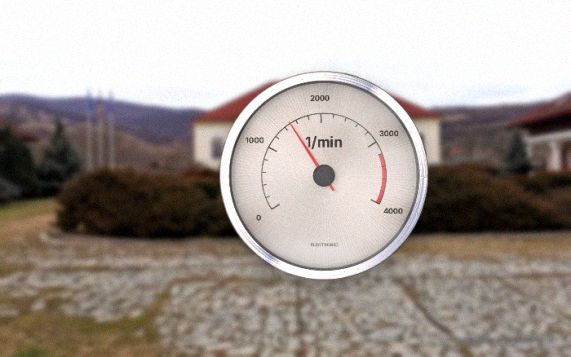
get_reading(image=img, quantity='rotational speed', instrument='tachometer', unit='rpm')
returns 1500 rpm
